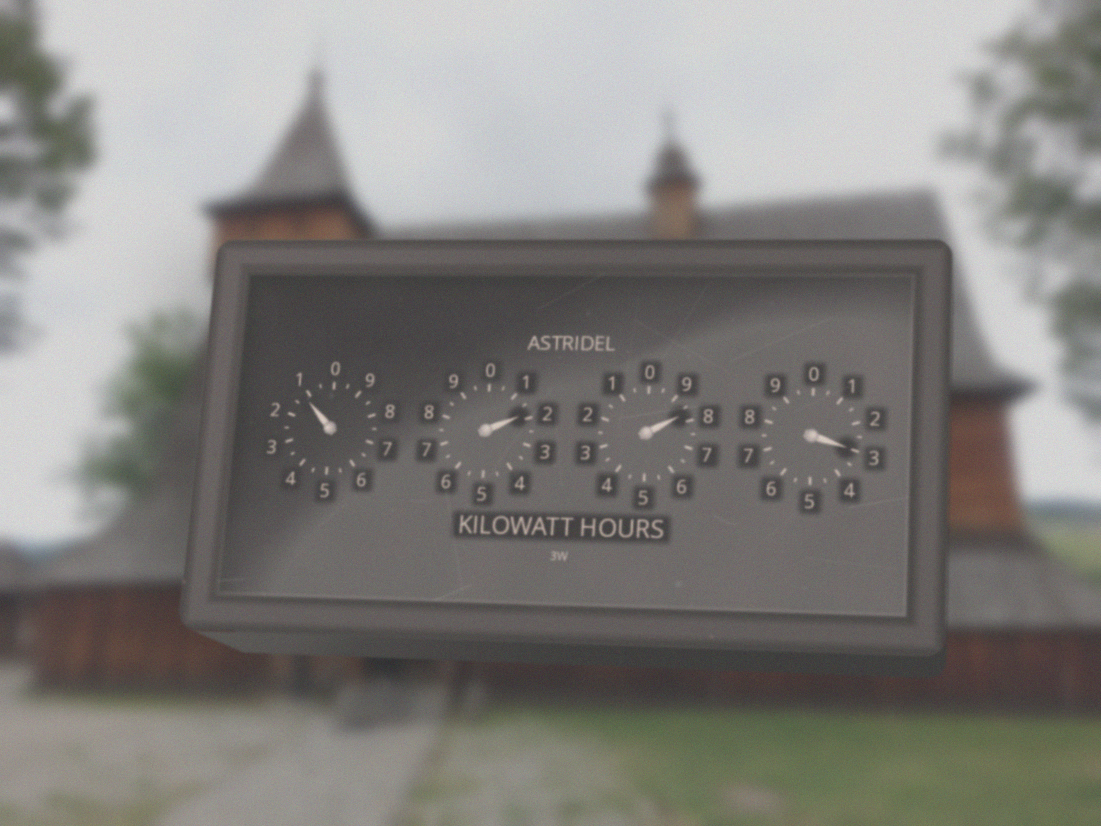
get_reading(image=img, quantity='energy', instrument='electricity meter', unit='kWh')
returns 1183 kWh
